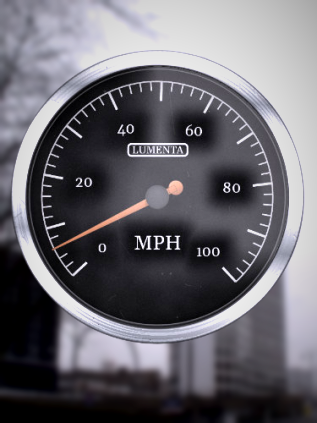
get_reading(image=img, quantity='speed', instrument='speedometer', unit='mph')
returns 6 mph
